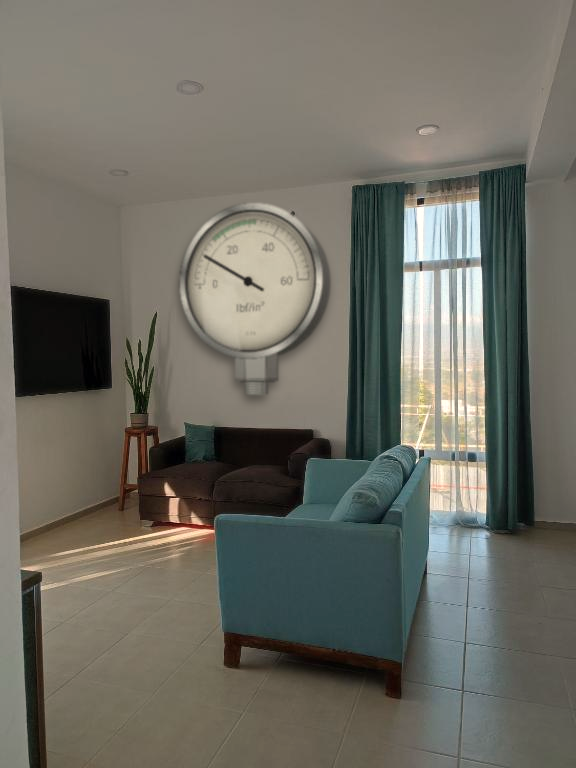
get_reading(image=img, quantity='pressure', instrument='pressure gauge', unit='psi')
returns 10 psi
